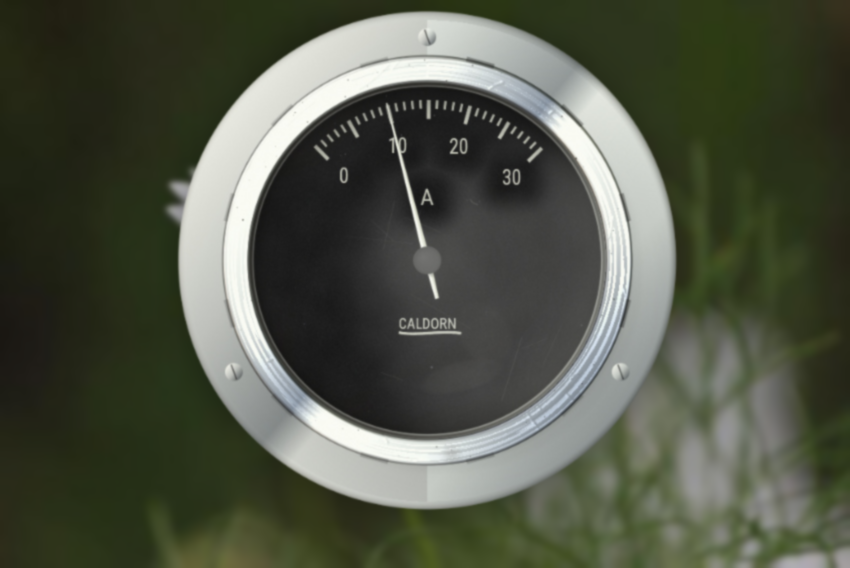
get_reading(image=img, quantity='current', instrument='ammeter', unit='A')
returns 10 A
